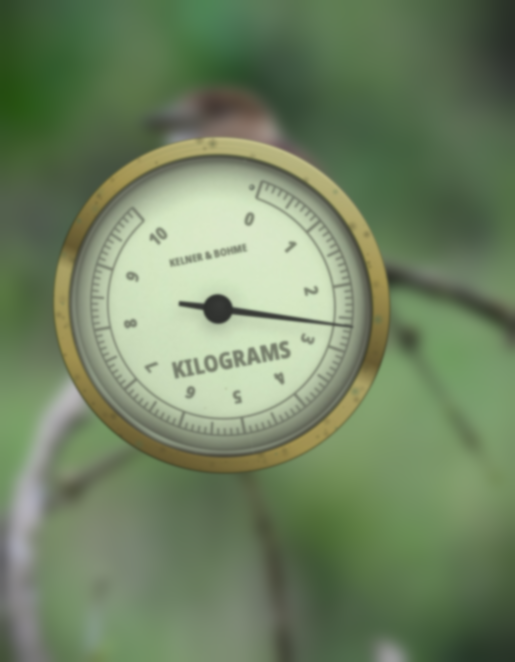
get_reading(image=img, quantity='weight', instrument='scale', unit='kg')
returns 2.6 kg
